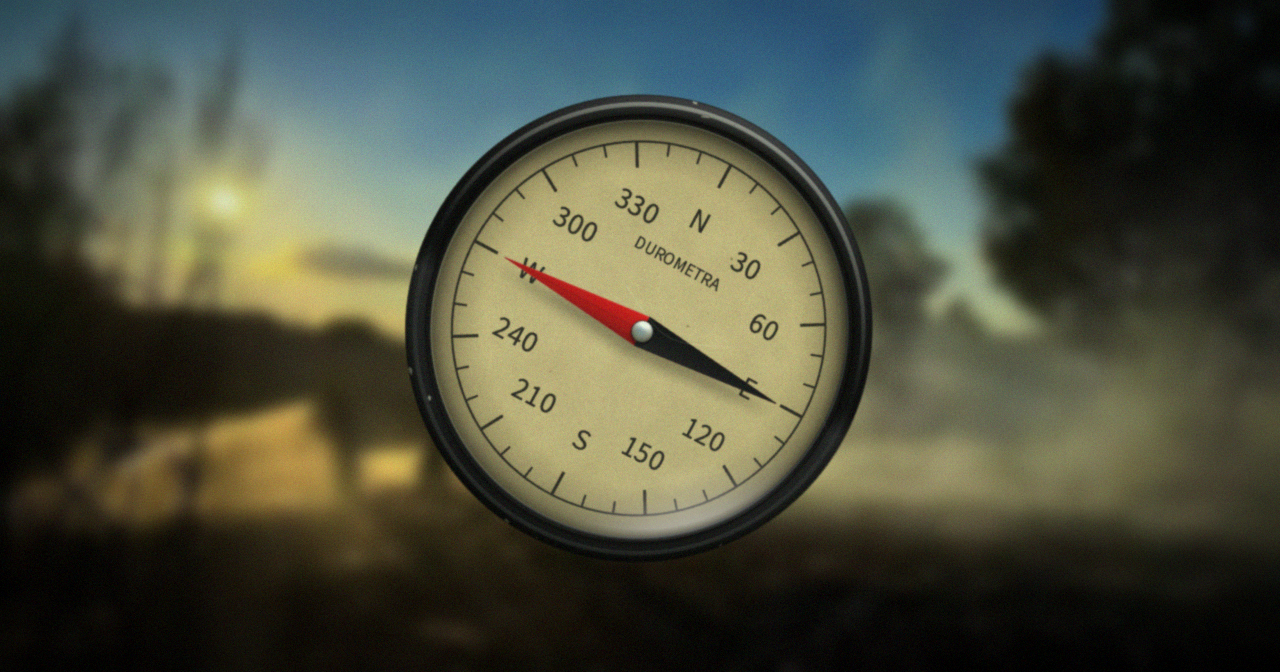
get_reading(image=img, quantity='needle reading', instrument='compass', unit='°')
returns 270 °
